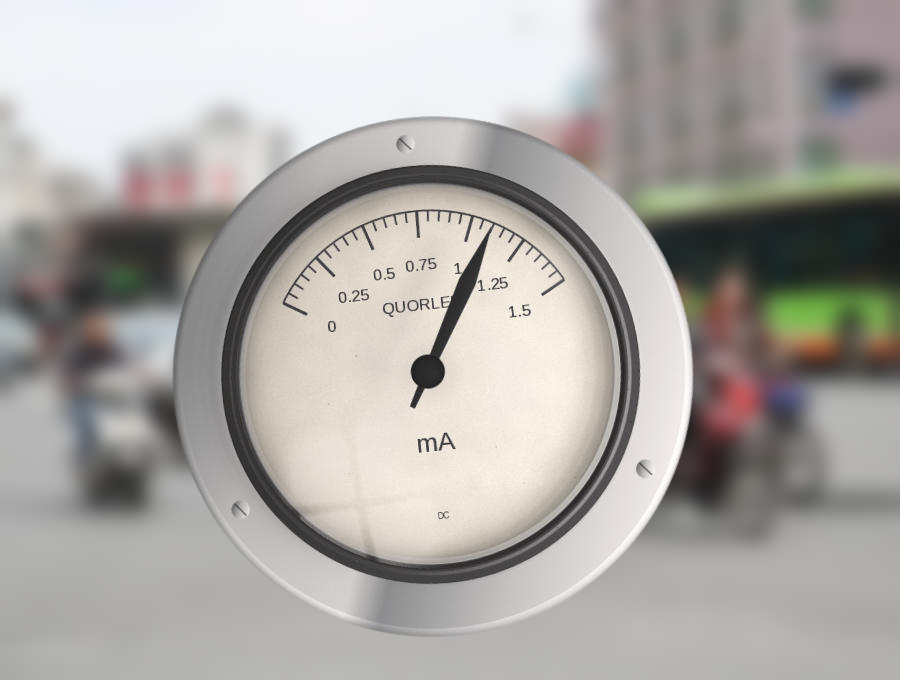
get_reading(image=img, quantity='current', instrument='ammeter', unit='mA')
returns 1.1 mA
